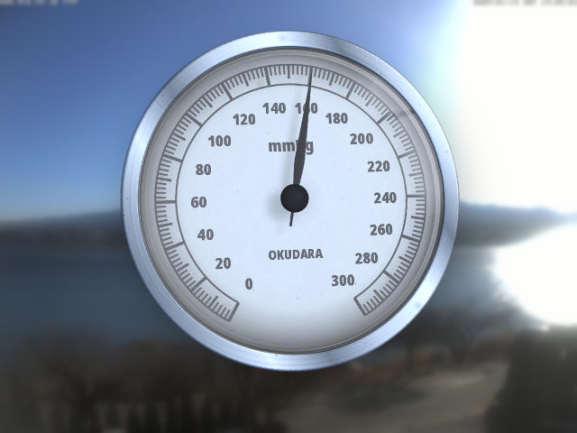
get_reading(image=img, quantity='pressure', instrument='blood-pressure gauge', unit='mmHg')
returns 160 mmHg
